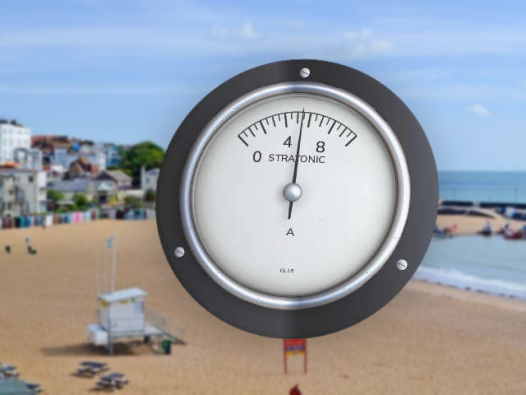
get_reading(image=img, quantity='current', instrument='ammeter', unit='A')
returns 5.5 A
